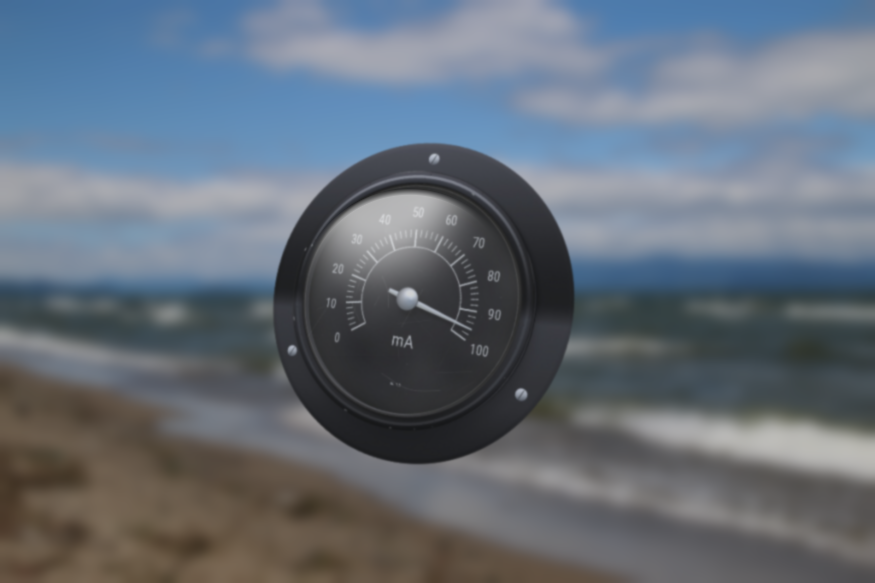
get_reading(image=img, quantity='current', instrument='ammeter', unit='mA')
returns 96 mA
